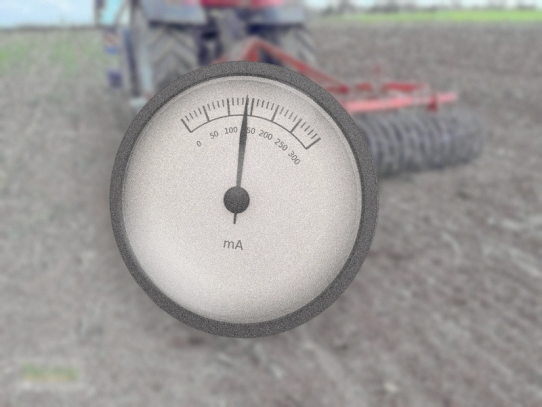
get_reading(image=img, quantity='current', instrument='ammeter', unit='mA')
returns 140 mA
